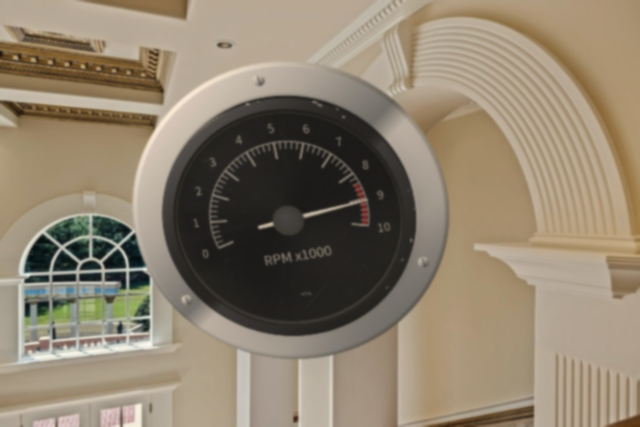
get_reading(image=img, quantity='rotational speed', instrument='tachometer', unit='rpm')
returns 9000 rpm
